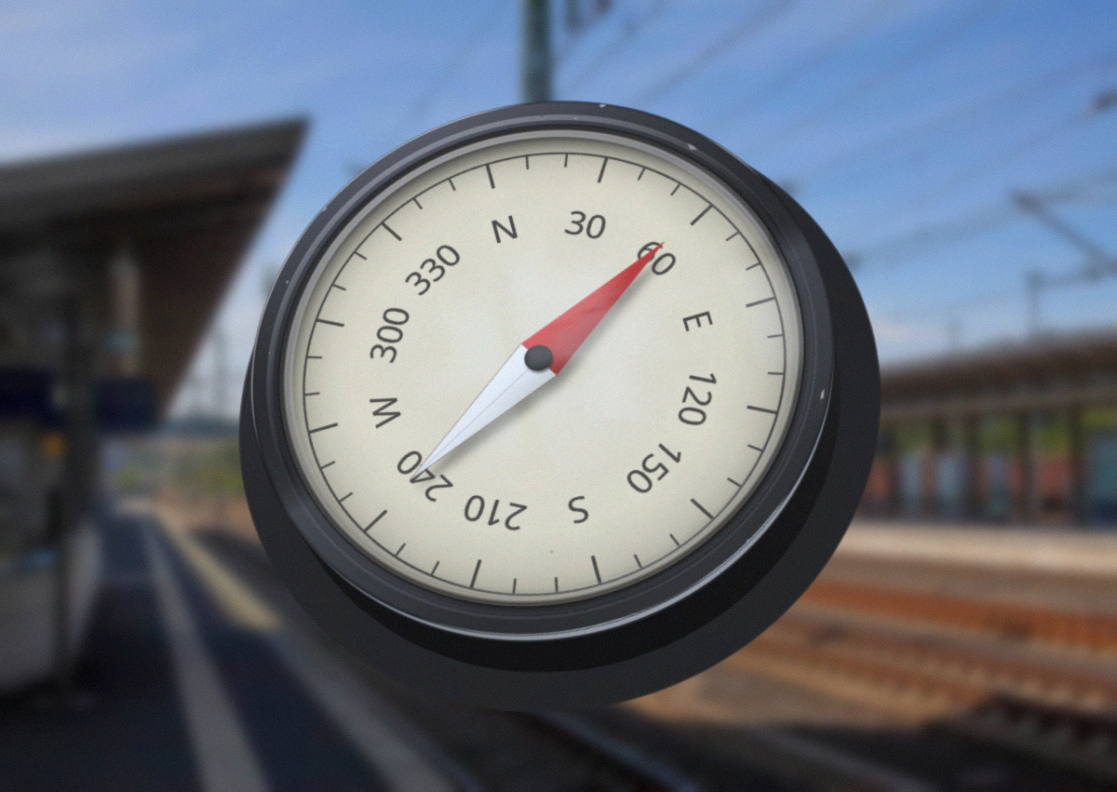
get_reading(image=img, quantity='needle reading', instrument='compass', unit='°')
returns 60 °
